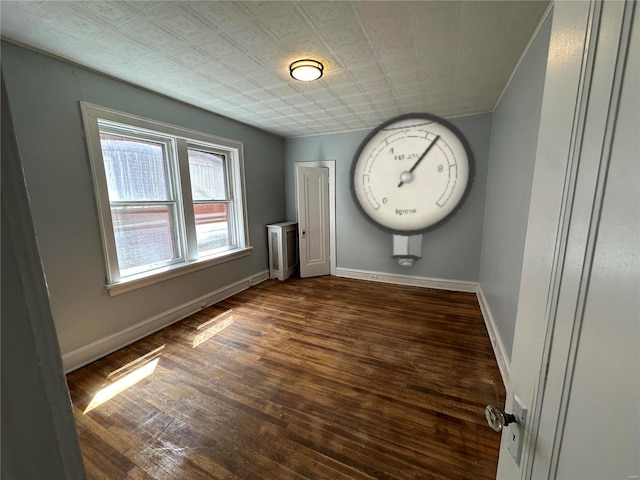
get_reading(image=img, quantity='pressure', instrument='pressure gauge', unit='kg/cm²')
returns 6.5 kg/cm²
